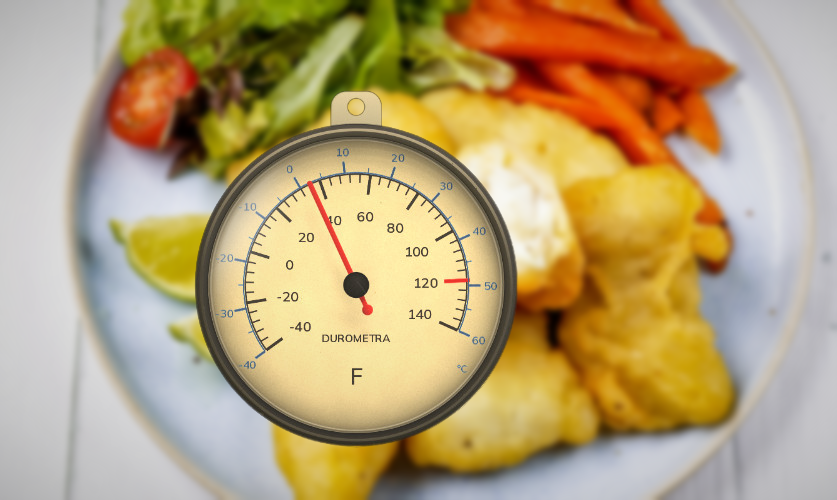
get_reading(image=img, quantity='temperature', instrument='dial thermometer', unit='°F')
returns 36 °F
